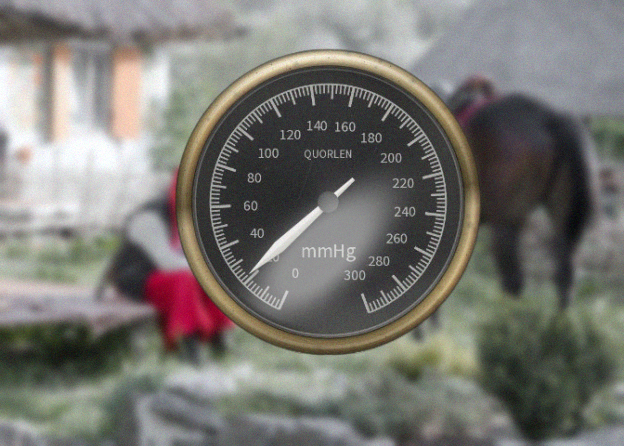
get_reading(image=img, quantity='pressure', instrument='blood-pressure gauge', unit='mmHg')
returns 22 mmHg
